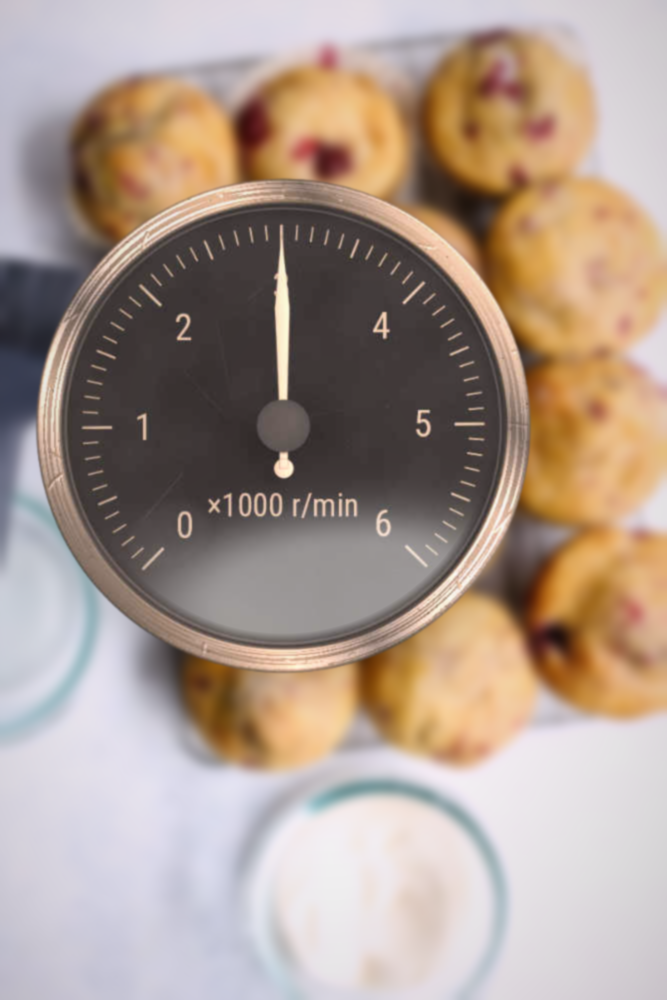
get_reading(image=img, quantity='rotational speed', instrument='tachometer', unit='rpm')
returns 3000 rpm
